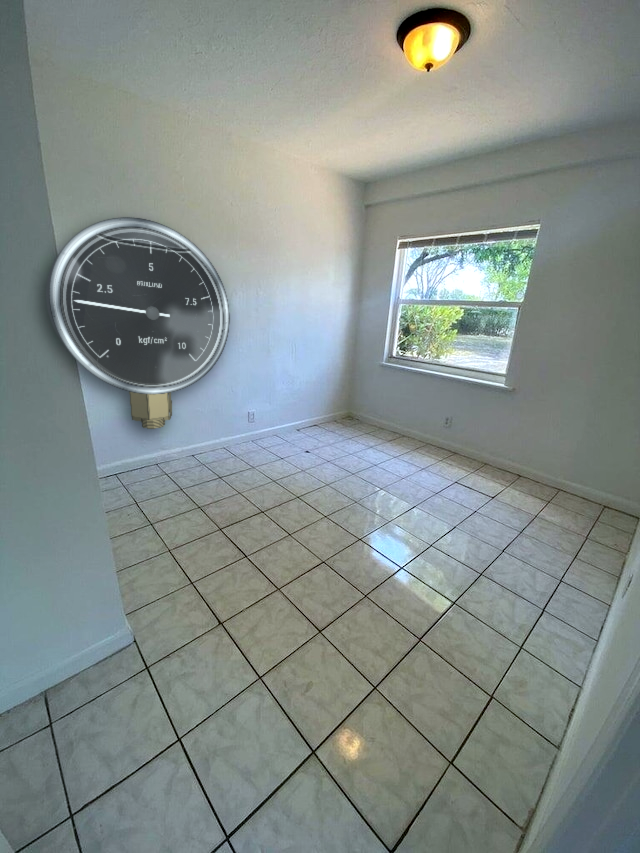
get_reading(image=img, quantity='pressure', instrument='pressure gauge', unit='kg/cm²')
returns 1.75 kg/cm²
